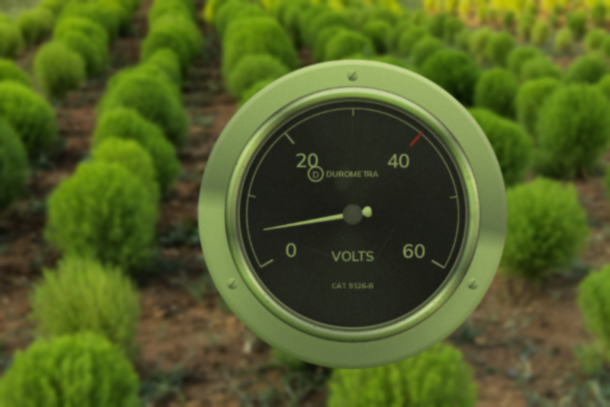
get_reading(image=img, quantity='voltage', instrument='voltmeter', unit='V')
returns 5 V
